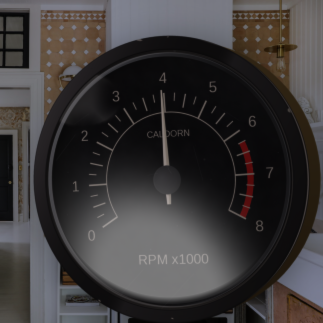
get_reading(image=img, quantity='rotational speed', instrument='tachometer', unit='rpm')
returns 4000 rpm
